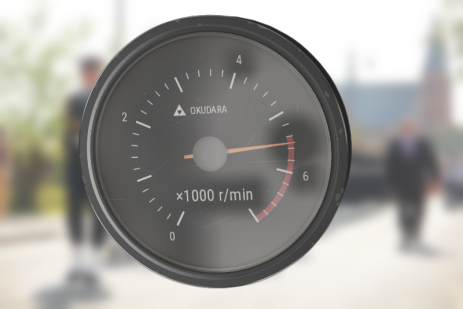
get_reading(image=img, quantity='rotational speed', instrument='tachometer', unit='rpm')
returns 5500 rpm
